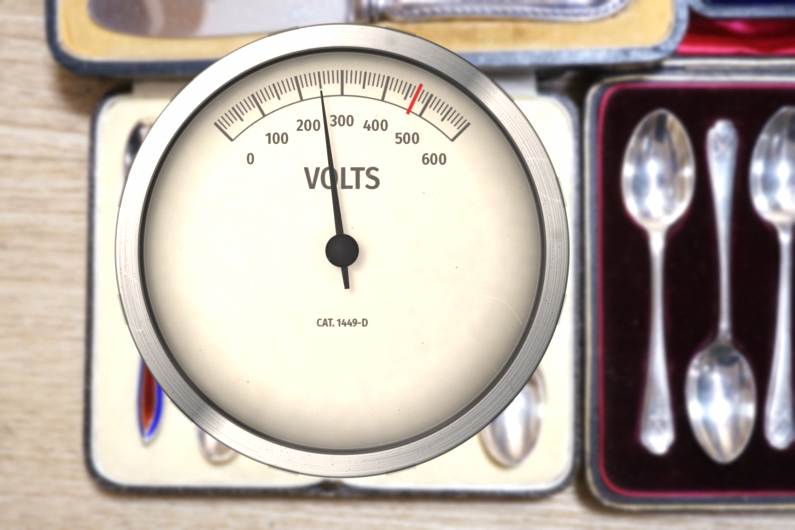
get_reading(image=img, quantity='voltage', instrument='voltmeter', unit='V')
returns 250 V
